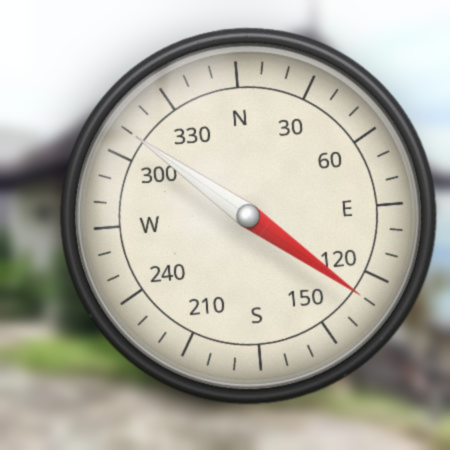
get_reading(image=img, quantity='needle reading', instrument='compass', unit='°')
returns 130 °
